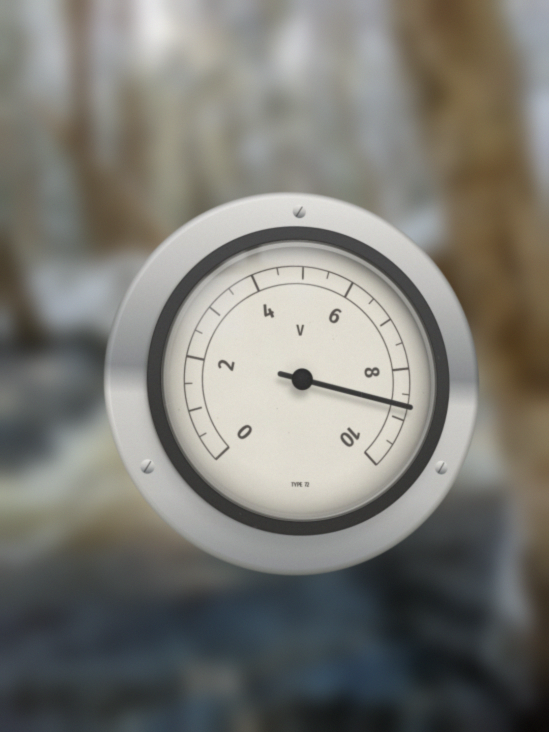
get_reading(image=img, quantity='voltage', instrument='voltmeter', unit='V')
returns 8.75 V
